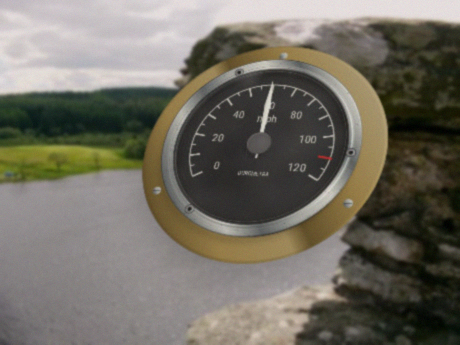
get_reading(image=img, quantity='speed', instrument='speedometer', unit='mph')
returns 60 mph
